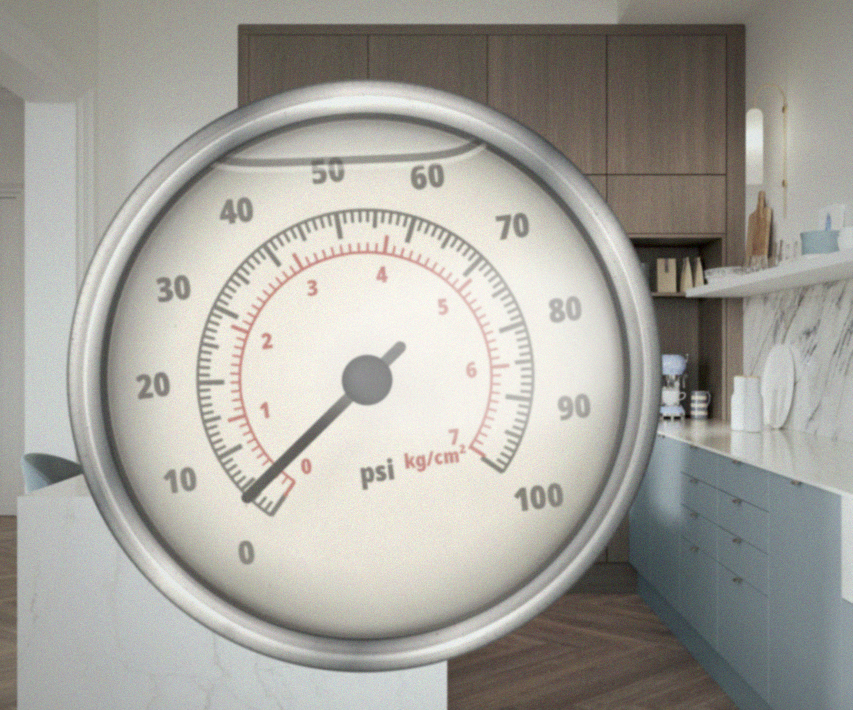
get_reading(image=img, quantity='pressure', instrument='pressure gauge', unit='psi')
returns 4 psi
